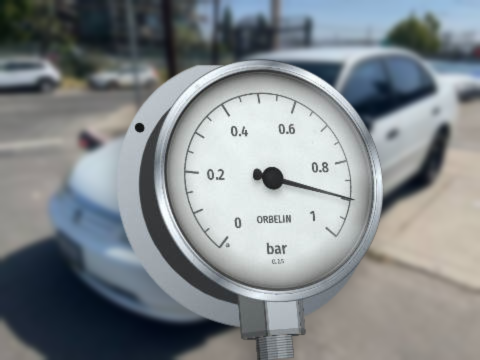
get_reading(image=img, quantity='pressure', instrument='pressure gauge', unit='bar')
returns 0.9 bar
